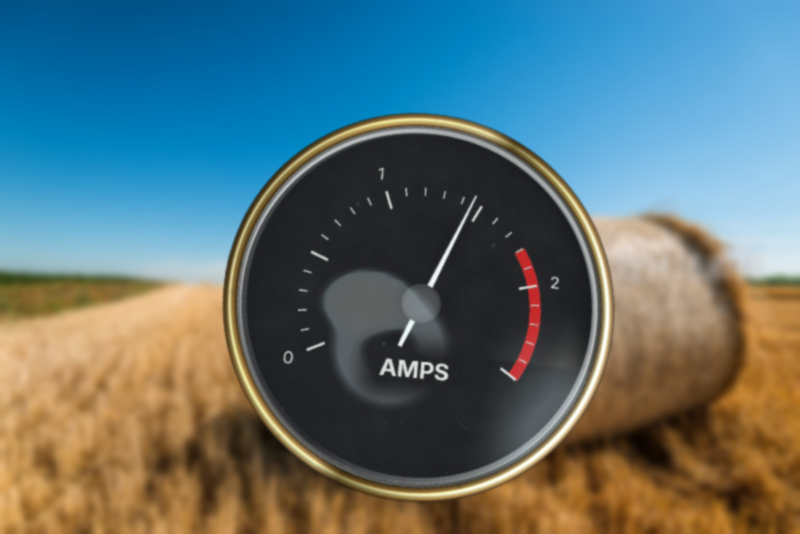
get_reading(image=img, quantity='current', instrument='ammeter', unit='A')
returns 1.45 A
